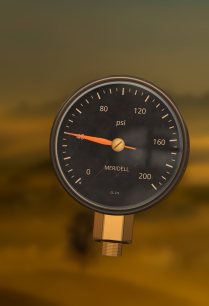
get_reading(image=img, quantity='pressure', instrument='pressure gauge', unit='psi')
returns 40 psi
